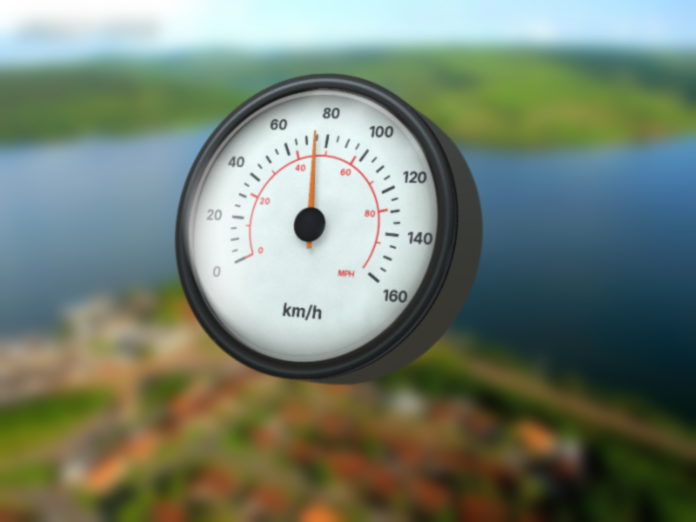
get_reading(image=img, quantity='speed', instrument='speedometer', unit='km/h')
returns 75 km/h
